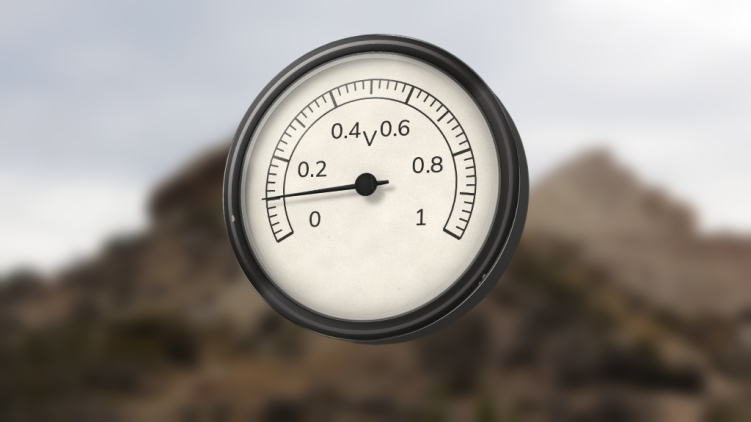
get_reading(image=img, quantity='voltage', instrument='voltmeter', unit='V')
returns 0.1 V
